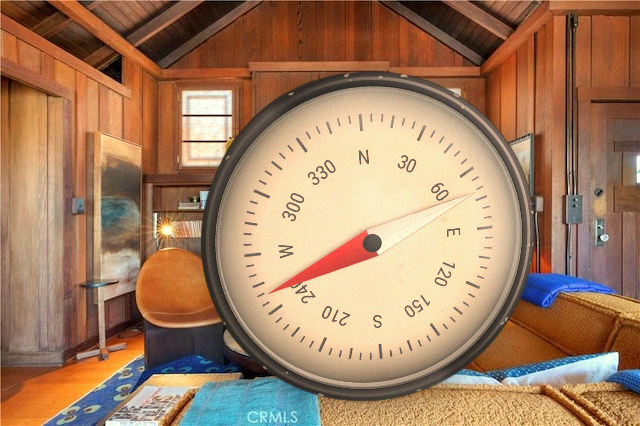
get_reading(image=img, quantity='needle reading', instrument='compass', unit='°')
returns 250 °
